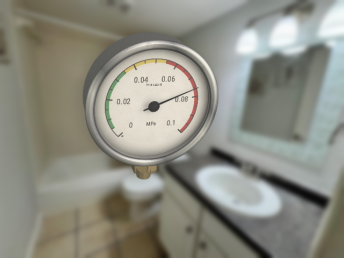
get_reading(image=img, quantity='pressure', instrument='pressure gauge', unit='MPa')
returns 0.075 MPa
